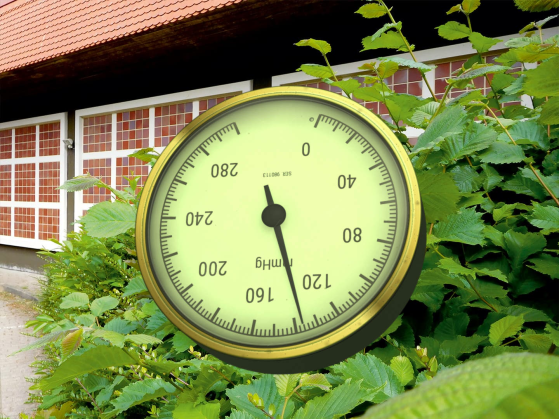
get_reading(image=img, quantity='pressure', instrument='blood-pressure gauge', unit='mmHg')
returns 136 mmHg
